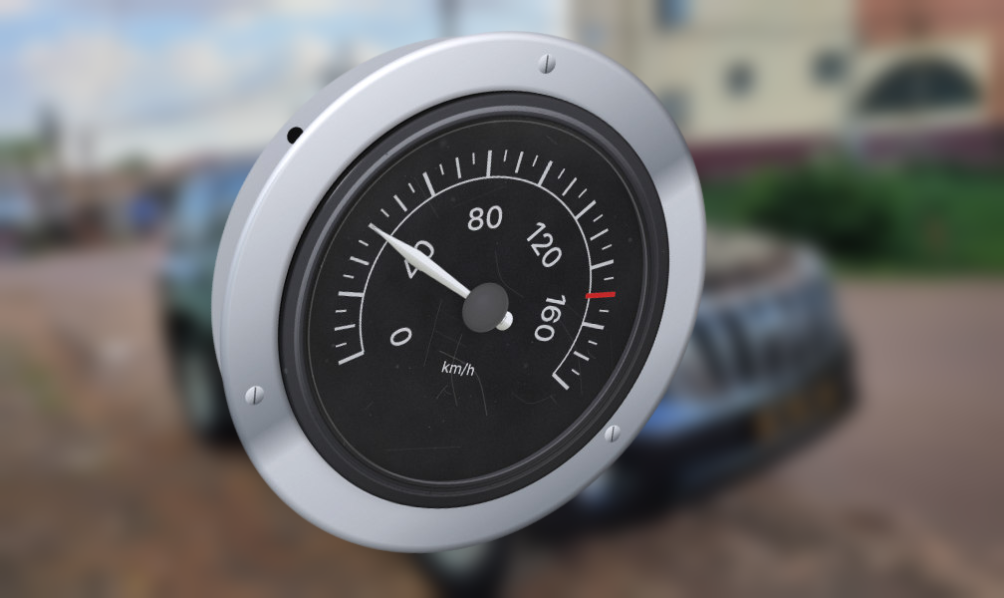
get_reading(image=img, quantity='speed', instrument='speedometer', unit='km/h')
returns 40 km/h
